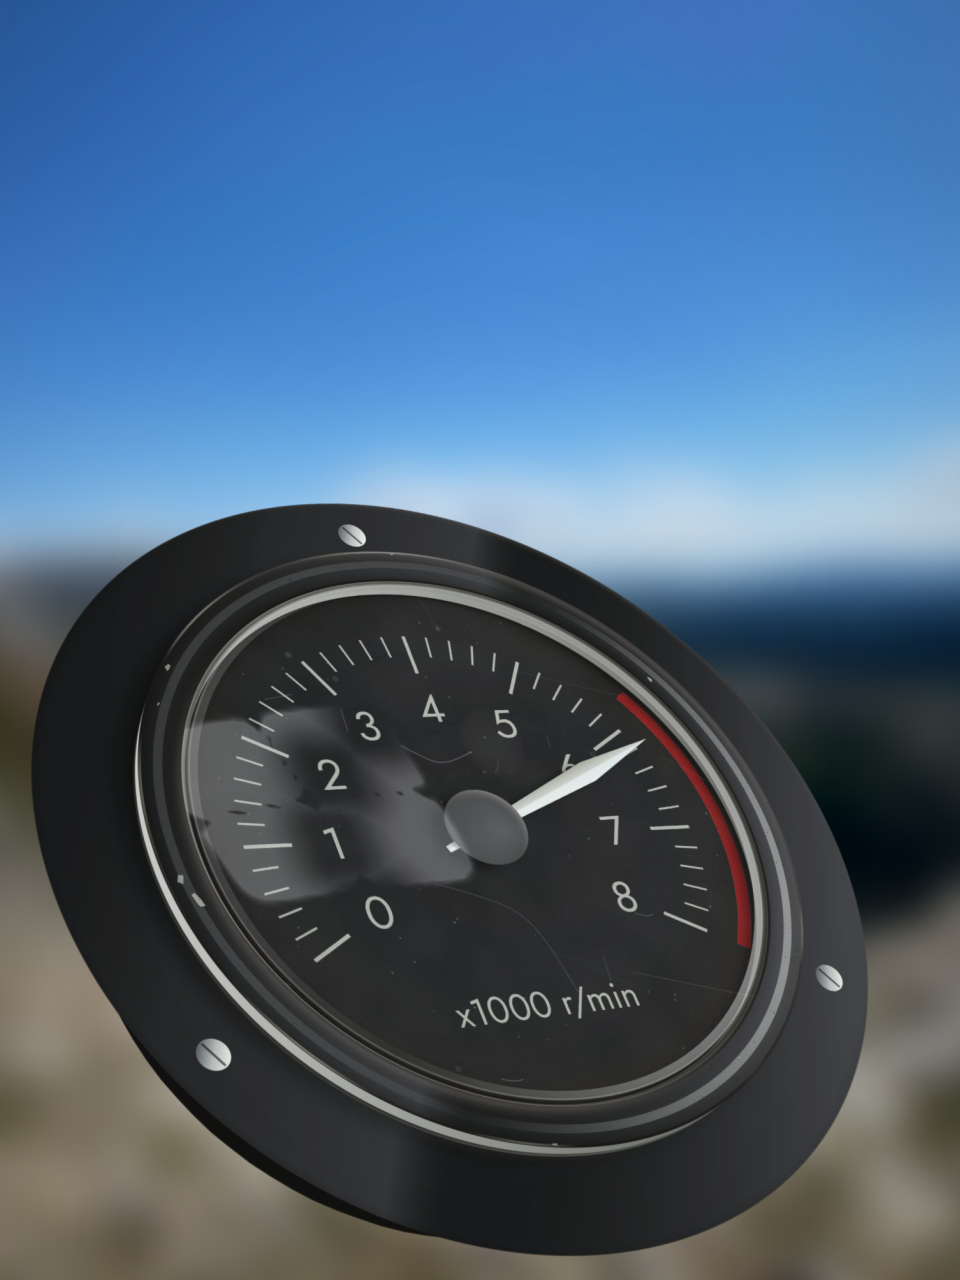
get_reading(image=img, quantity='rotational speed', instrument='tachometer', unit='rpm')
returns 6200 rpm
